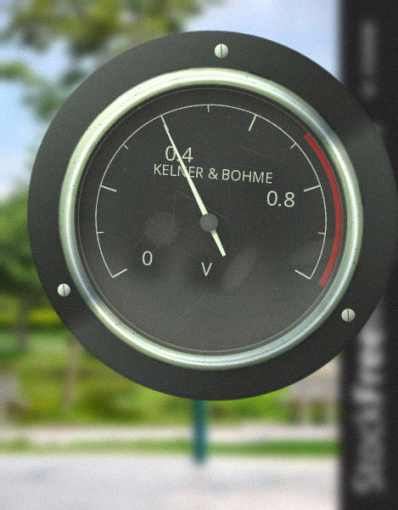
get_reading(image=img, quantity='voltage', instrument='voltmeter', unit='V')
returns 0.4 V
